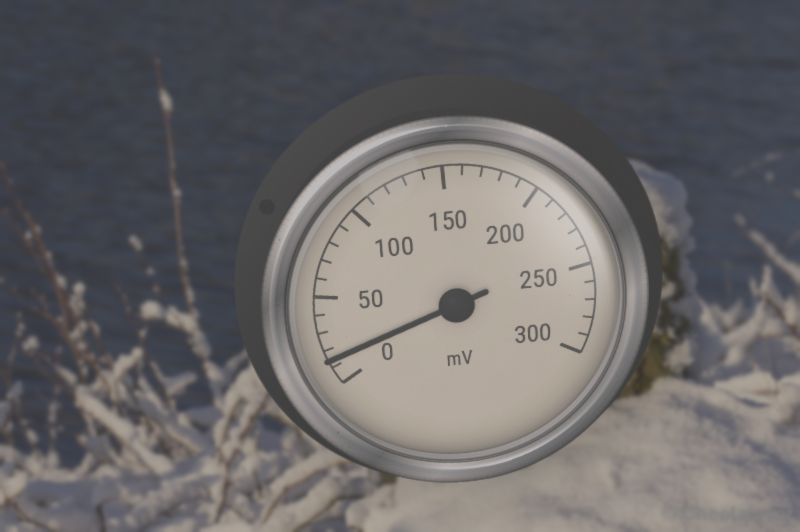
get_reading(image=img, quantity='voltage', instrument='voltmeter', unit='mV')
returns 15 mV
